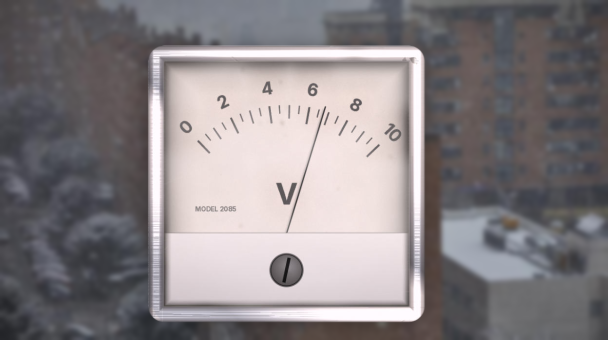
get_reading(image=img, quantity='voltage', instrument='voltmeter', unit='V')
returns 6.75 V
